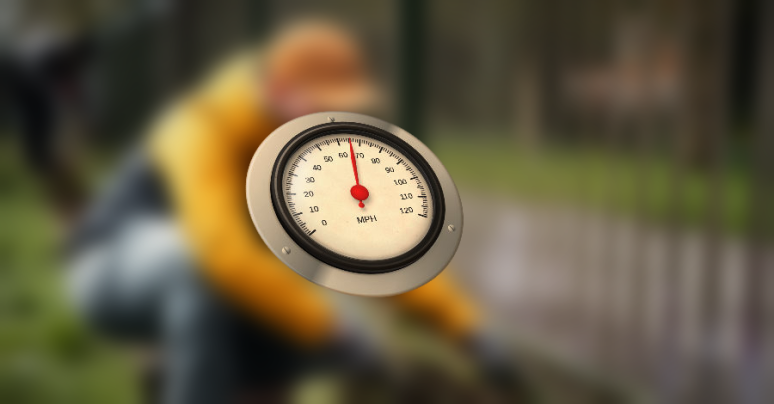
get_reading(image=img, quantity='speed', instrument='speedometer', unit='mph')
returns 65 mph
